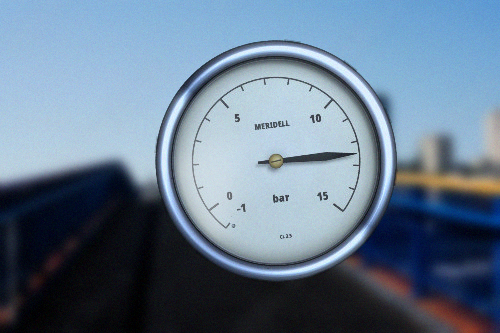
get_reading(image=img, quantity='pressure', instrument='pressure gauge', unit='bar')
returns 12.5 bar
